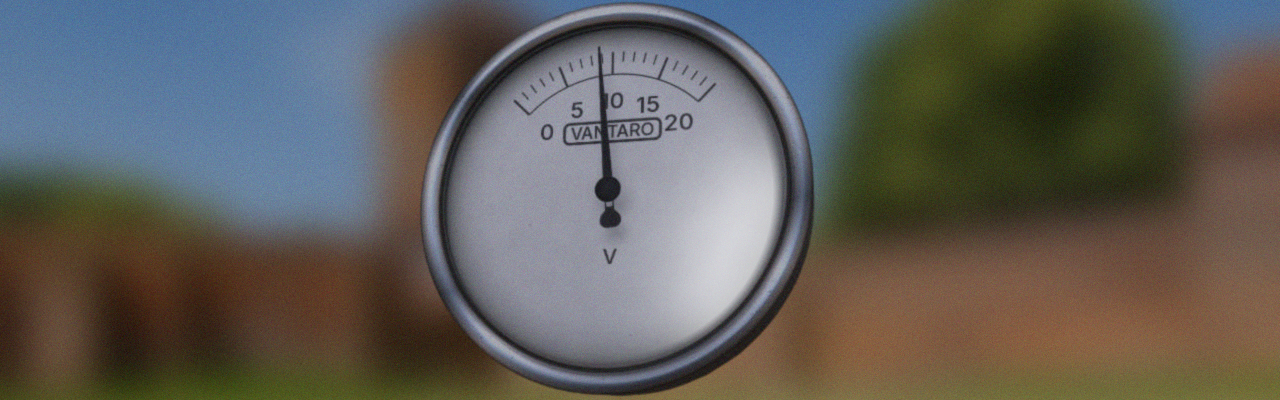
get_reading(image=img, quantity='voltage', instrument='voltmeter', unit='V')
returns 9 V
